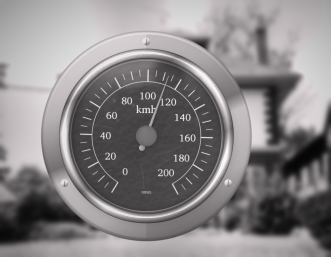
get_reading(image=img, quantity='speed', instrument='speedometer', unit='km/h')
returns 112.5 km/h
